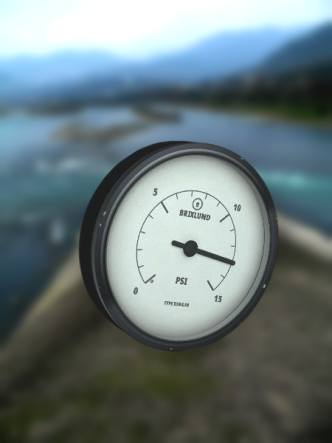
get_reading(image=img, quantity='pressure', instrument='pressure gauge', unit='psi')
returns 13 psi
